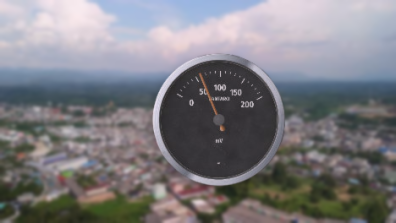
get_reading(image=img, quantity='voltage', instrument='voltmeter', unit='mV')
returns 60 mV
